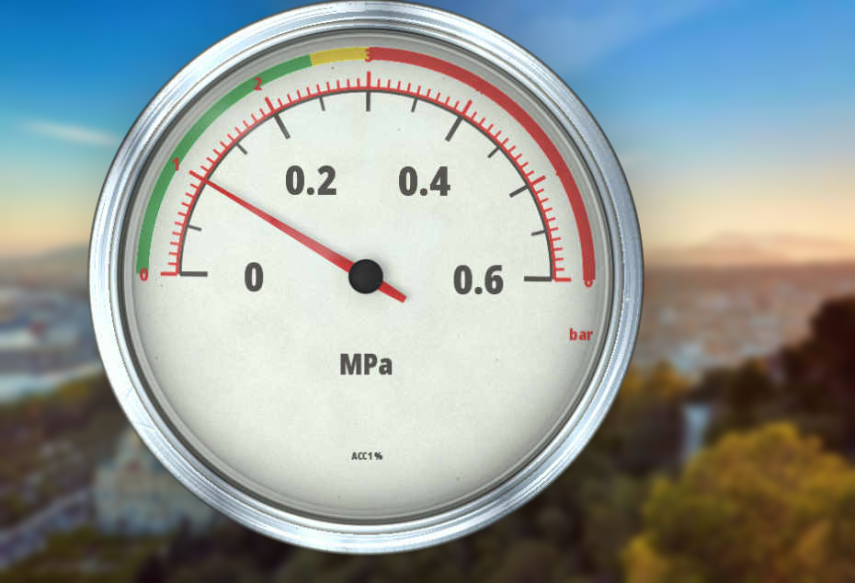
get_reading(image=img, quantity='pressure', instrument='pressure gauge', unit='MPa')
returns 0.1 MPa
